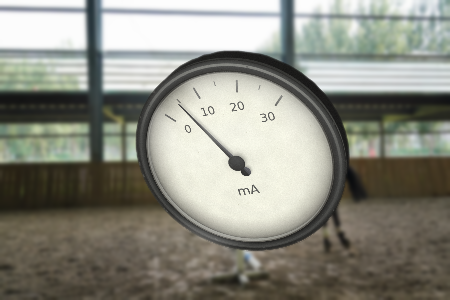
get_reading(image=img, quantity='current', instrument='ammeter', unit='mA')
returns 5 mA
